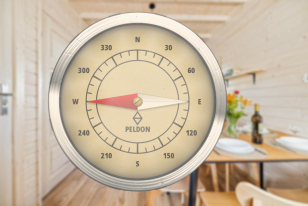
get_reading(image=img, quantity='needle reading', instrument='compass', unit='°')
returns 270 °
